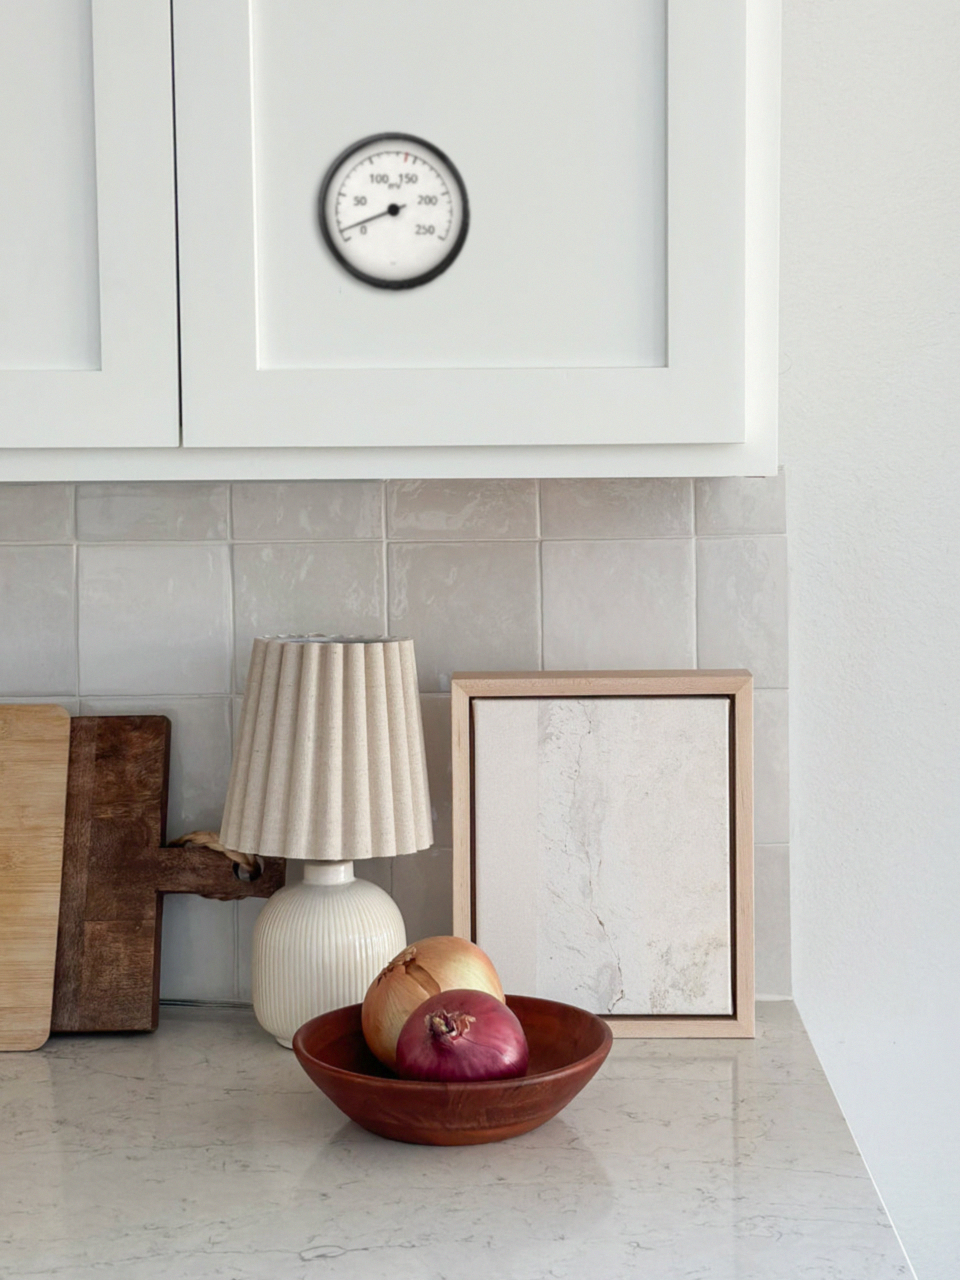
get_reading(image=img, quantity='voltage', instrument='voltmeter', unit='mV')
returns 10 mV
